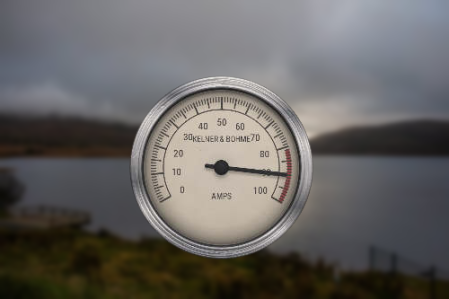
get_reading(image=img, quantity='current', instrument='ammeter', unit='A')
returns 90 A
